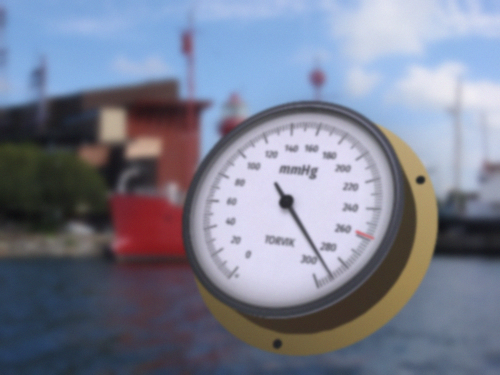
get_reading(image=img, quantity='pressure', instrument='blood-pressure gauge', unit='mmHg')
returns 290 mmHg
